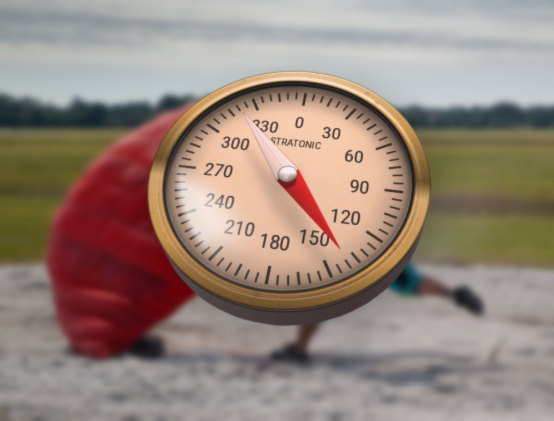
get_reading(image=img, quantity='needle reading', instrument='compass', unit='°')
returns 140 °
